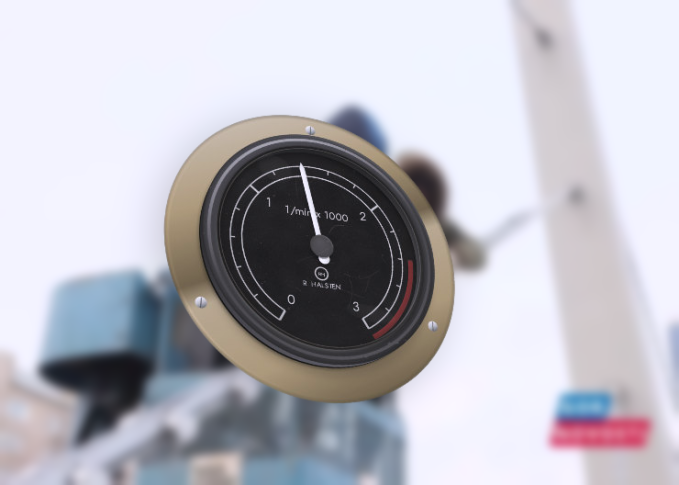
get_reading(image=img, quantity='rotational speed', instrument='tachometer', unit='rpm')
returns 1400 rpm
